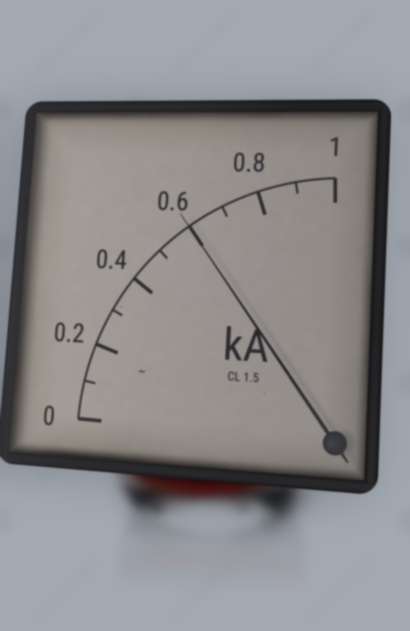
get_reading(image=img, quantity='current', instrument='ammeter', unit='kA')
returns 0.6 kA
